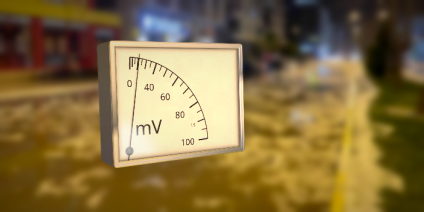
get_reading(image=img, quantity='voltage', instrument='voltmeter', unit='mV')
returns 20 mV
